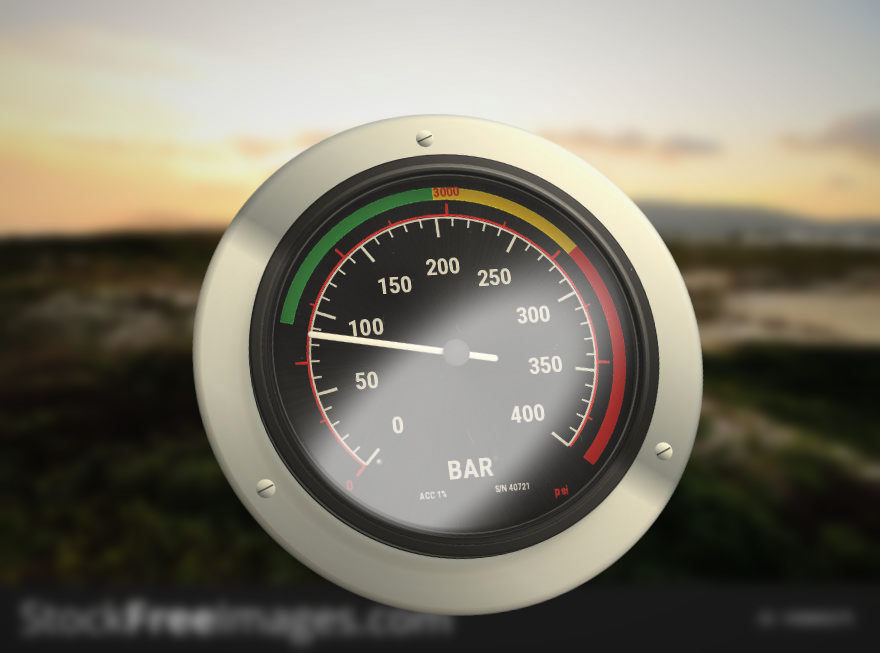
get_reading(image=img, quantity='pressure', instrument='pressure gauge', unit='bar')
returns 85 bar
